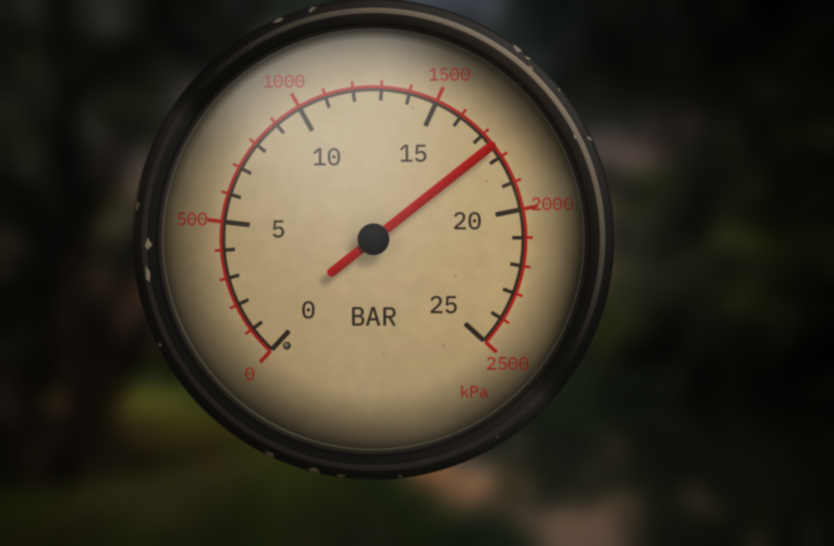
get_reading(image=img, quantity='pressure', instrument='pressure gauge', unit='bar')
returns 17.5 bar
